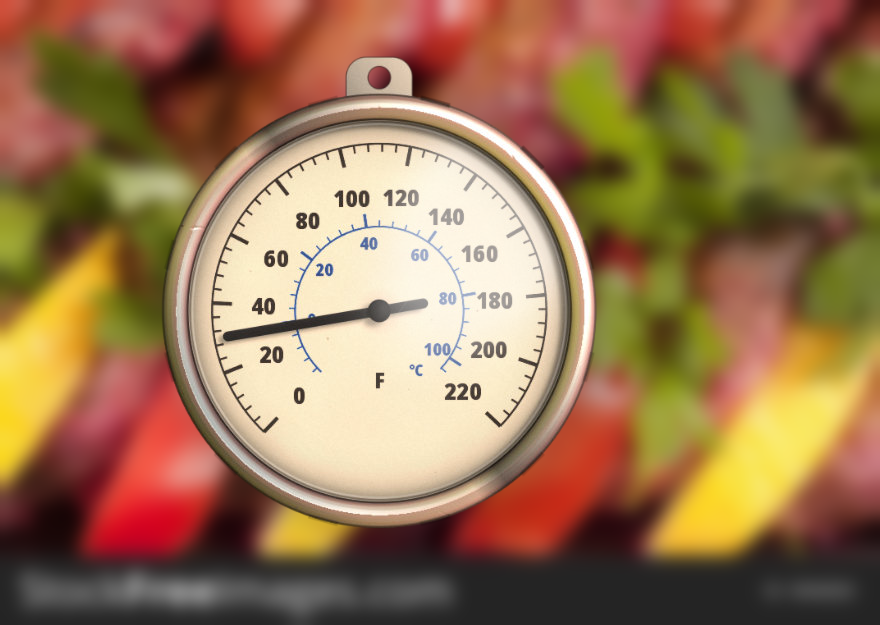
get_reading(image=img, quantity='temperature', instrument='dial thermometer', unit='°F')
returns 30 °F
